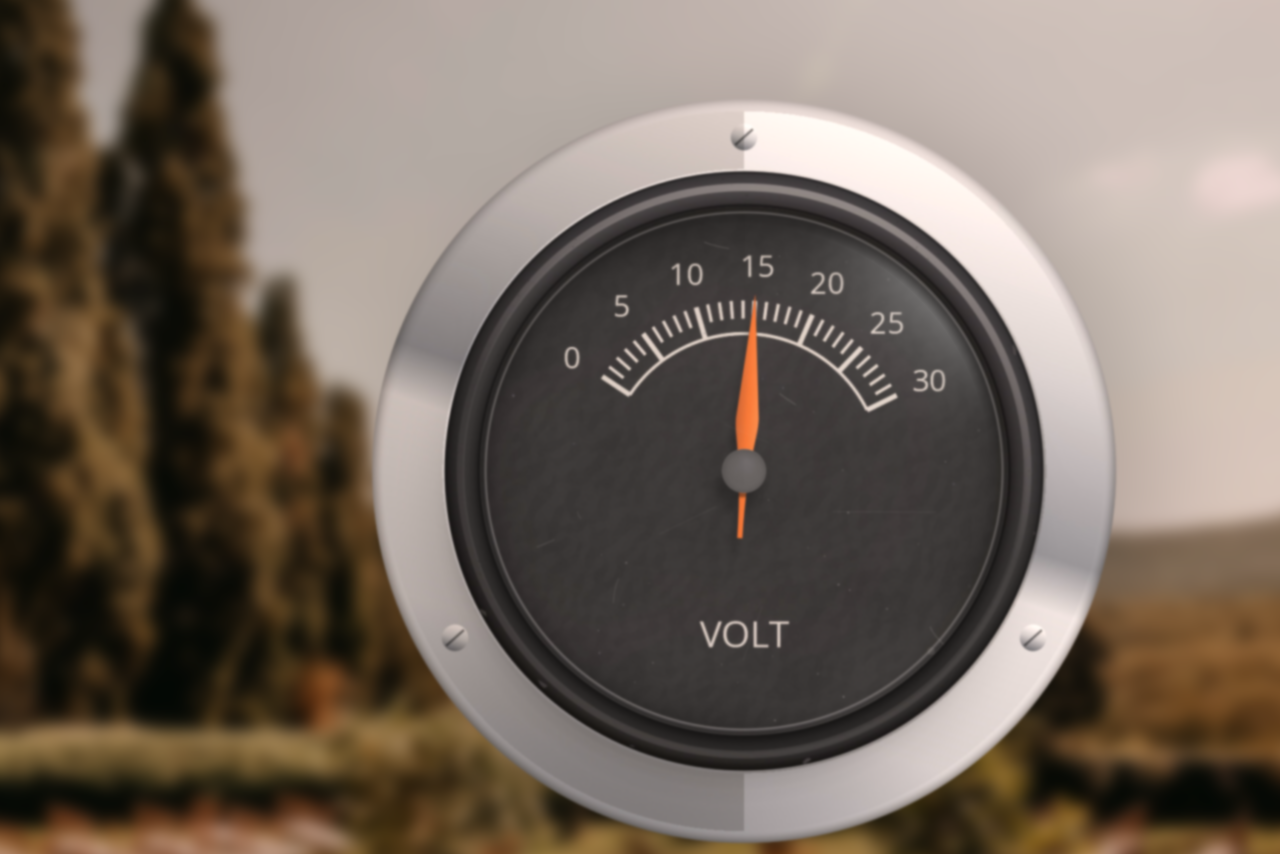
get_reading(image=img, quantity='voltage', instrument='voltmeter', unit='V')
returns 15 V
